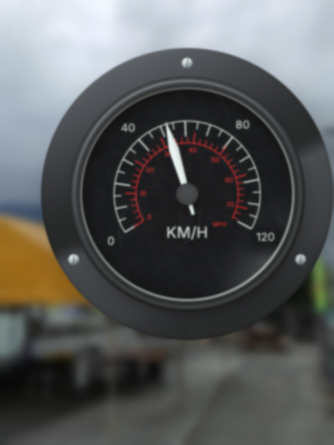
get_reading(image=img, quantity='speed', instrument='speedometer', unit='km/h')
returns 52.5 km/h
